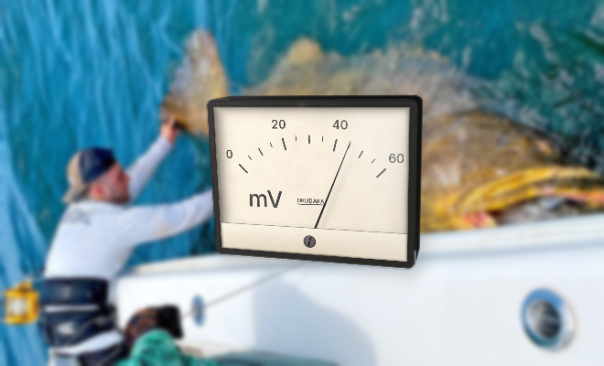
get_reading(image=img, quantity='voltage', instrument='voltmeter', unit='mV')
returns 45 mV
